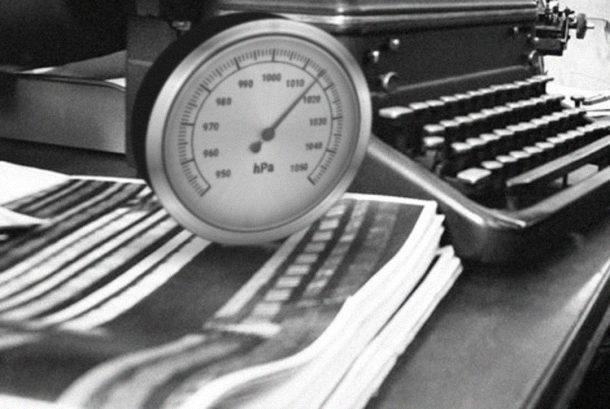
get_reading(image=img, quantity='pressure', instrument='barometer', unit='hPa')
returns 1015 hPa
